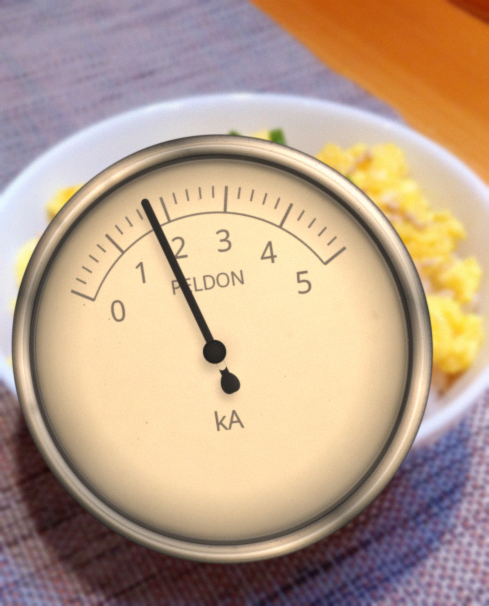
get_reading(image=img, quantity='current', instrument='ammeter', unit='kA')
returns 1.8 kA
